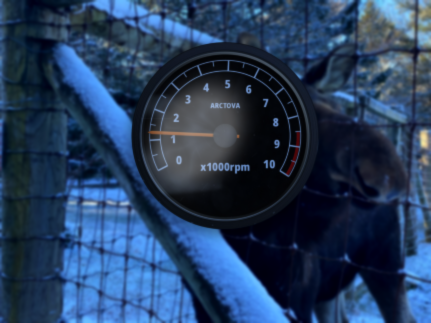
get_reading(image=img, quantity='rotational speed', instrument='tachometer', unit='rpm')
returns 1250 rpm
